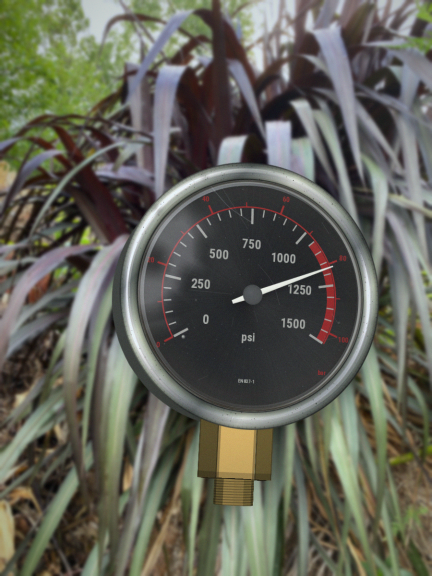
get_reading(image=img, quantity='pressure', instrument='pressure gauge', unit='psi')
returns 1175 psi
